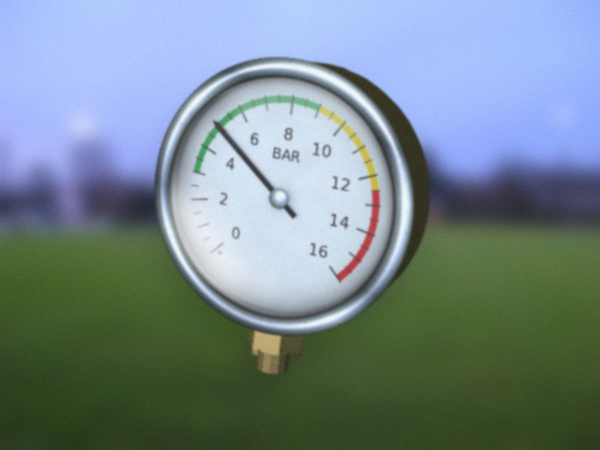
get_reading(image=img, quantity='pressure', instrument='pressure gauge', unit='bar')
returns 5 bar
